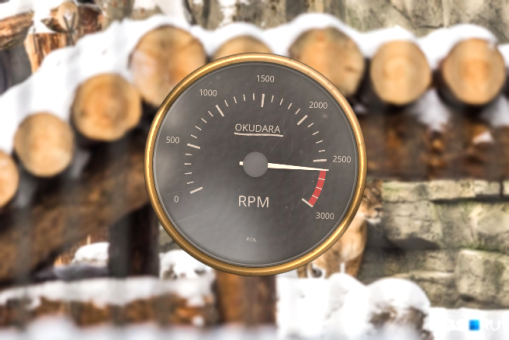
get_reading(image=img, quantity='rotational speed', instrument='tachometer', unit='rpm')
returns 2600 rpm
